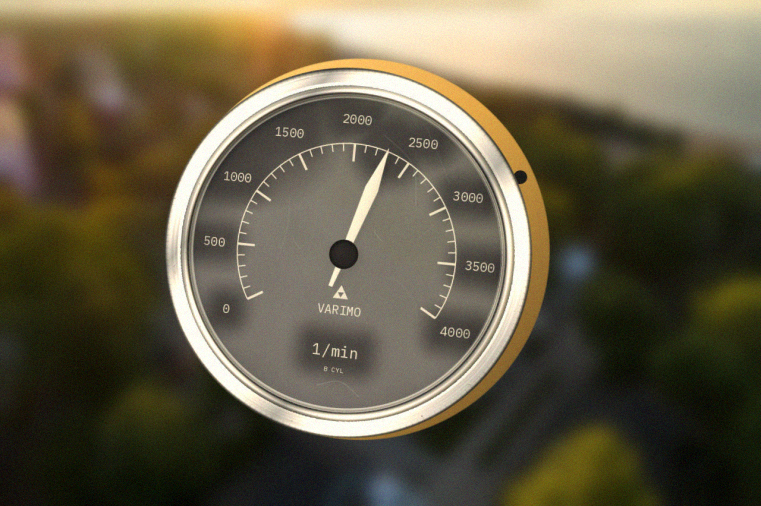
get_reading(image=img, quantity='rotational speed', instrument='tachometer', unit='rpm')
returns 2300 rpm
